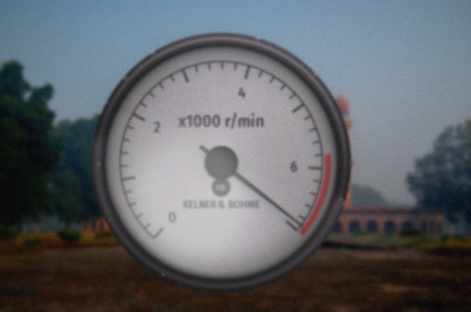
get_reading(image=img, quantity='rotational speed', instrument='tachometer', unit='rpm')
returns 6900 rpm
